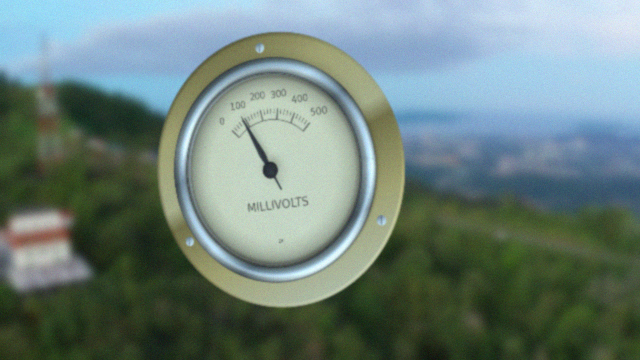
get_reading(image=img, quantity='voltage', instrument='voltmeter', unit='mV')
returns 100 mV
